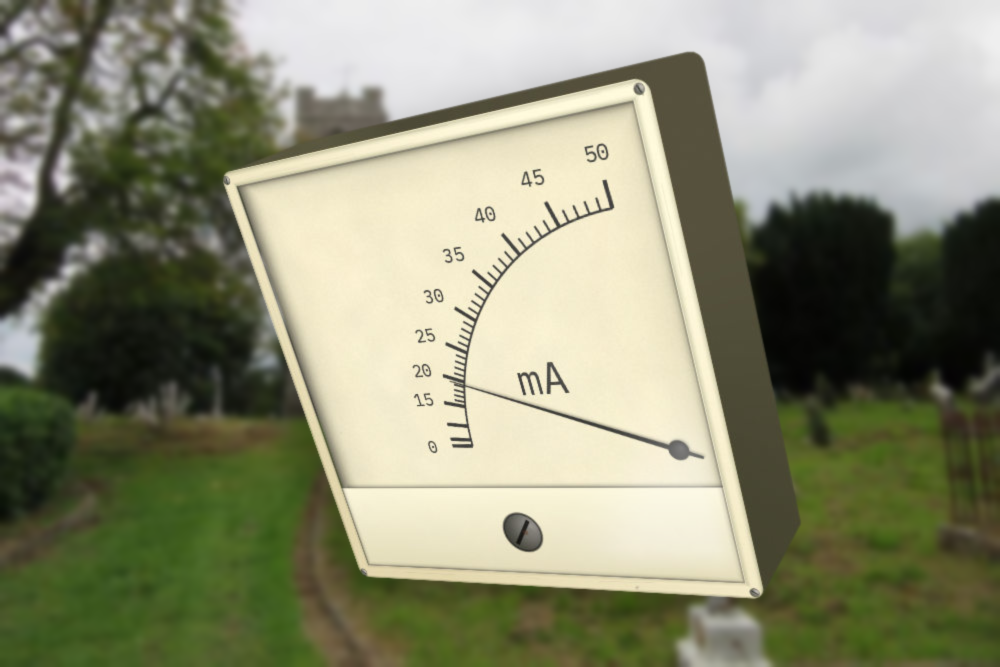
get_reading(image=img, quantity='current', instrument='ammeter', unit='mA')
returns 20 mA
